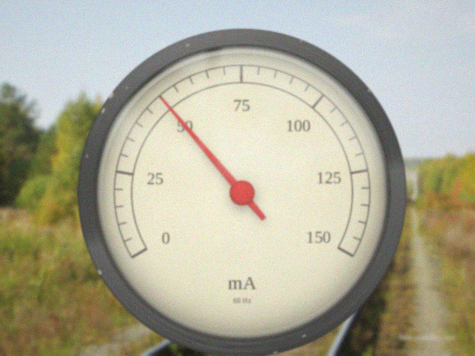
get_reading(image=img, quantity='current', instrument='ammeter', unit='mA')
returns 50 mA
